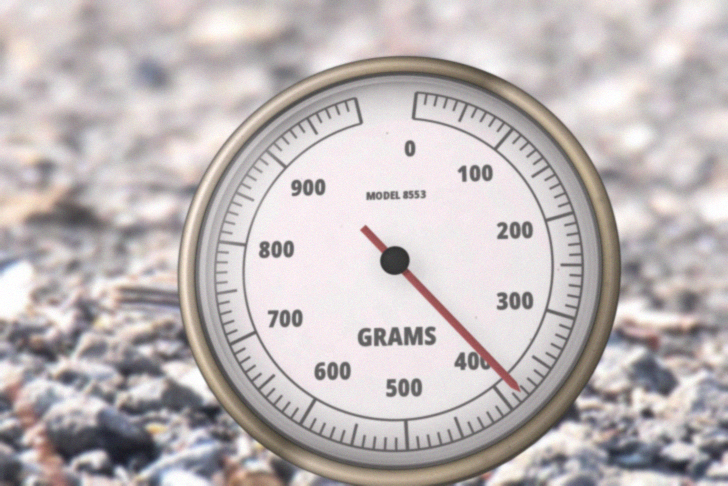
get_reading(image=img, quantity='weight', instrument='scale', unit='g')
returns 385 g
